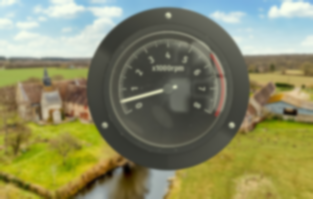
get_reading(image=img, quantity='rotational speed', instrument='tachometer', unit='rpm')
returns 500 rpm
